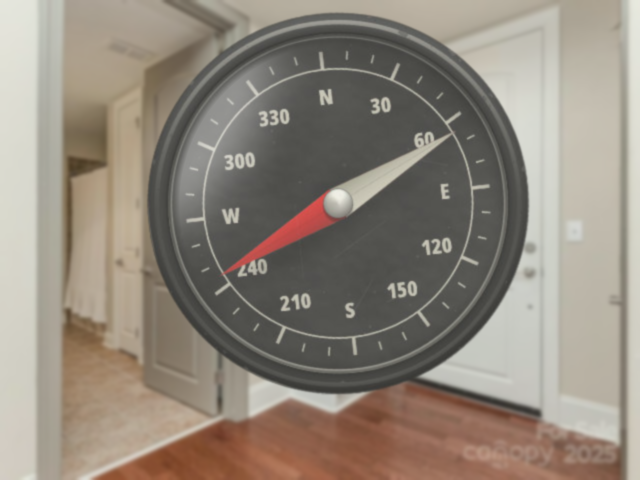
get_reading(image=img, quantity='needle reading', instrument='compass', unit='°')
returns 245 °
